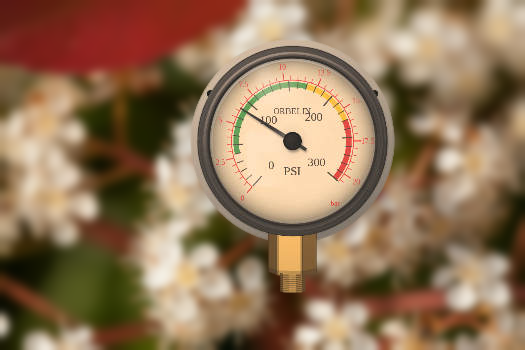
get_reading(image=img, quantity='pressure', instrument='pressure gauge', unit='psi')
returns 90 psi
